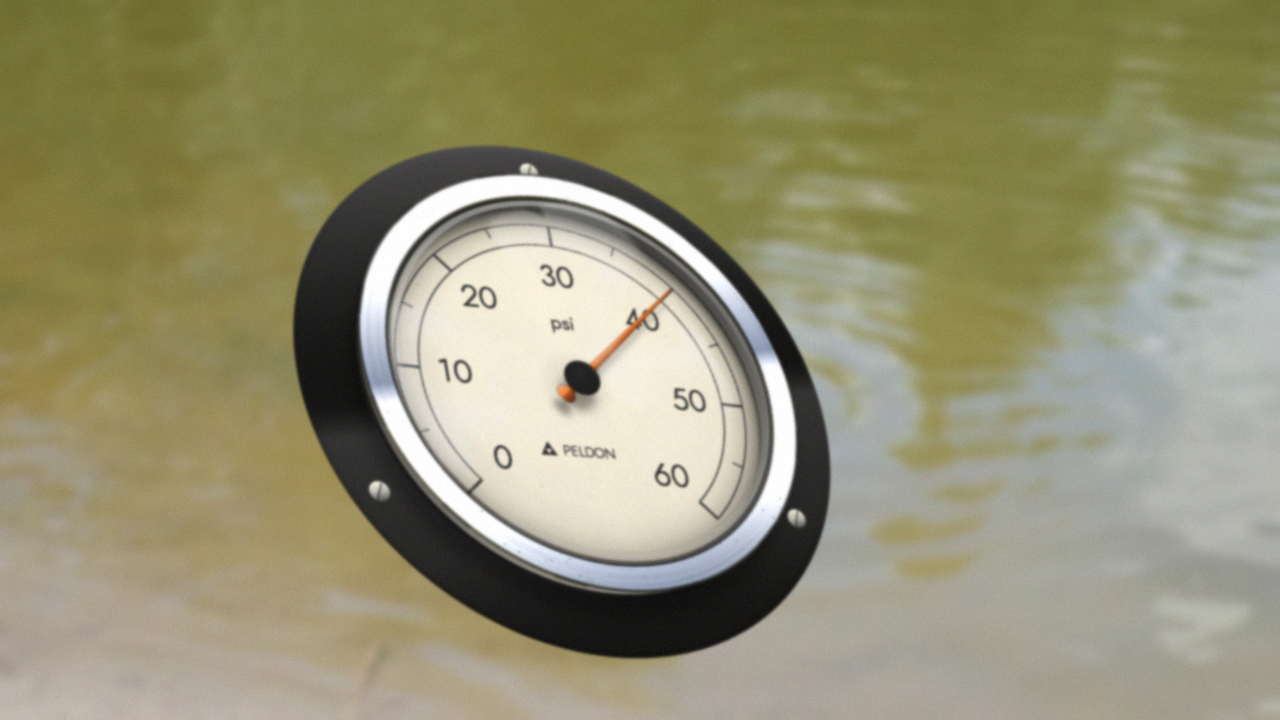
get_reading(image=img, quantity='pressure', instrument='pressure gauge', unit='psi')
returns 40 psi
